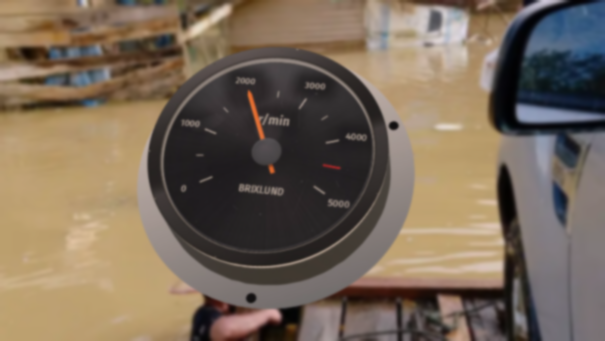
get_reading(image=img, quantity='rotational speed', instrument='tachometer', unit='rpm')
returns 2000 rpm
